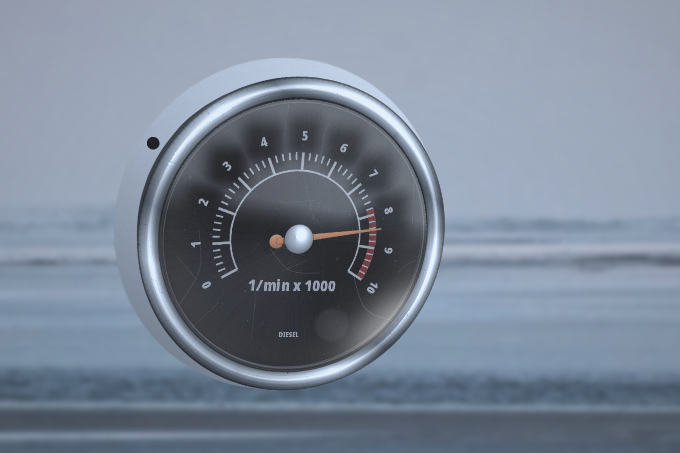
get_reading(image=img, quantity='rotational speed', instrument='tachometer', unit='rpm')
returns 8400 rpm
